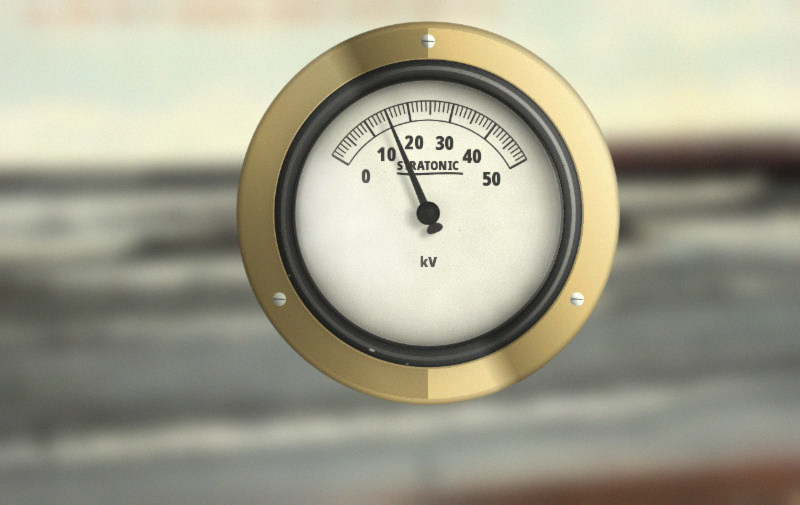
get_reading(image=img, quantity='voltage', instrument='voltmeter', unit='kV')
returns 15 kV
